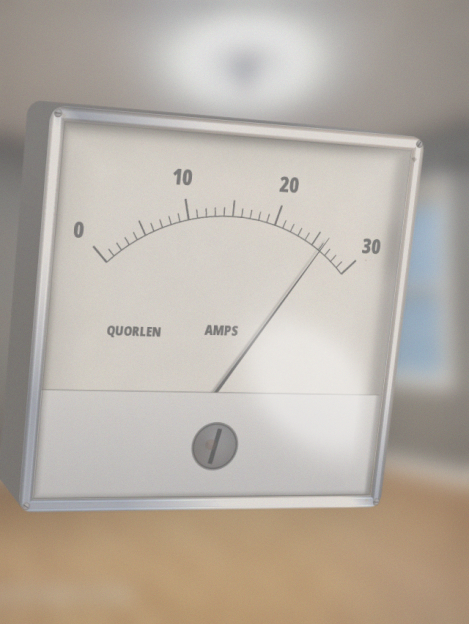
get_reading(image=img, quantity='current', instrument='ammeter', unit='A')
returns 26 A
